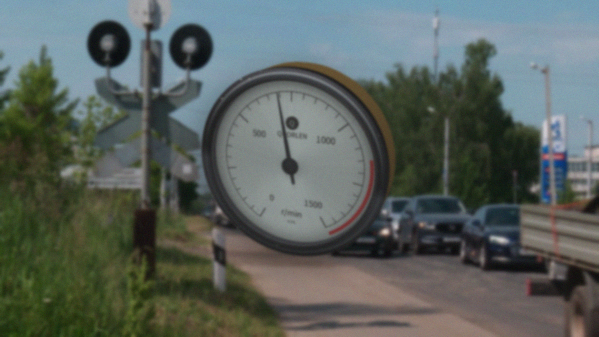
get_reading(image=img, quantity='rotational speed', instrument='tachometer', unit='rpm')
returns 700 rpm
